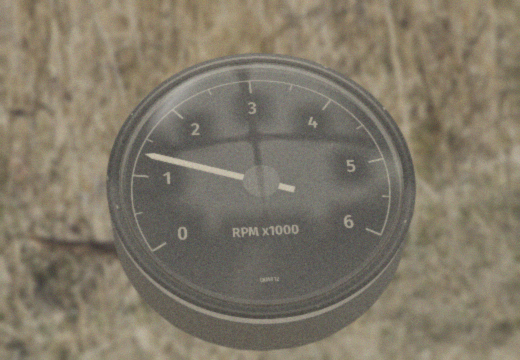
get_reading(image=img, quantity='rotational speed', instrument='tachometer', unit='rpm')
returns 1250 rpm
